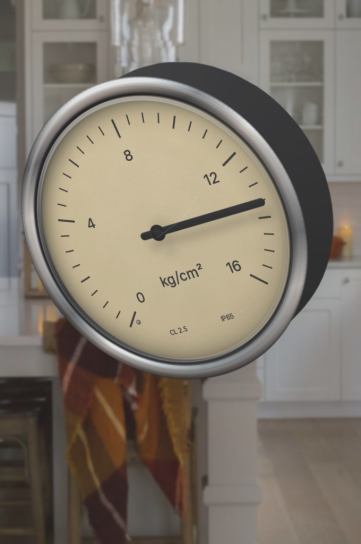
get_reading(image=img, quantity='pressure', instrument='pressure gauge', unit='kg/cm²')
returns 13.5 kg/cm²
